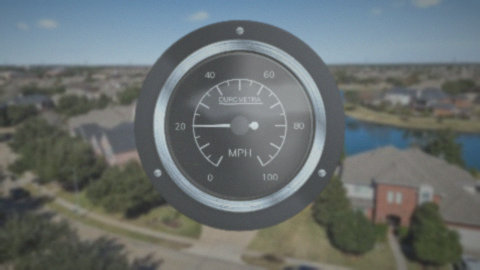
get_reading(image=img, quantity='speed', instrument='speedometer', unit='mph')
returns 20 mph
